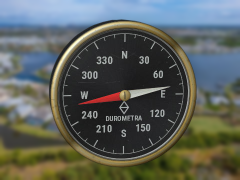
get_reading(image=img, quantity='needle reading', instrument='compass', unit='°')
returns 260 °
